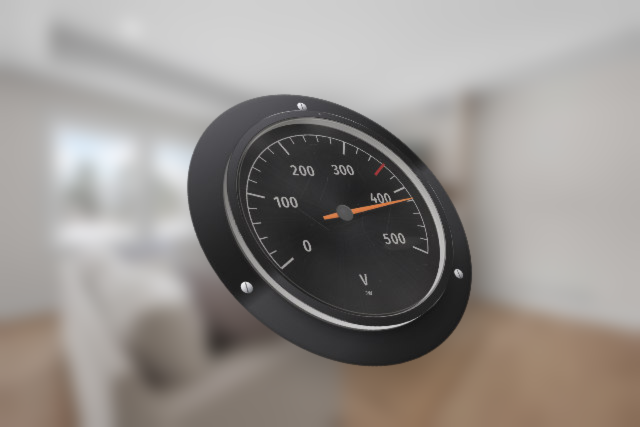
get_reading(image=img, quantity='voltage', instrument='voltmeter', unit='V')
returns 420 V
